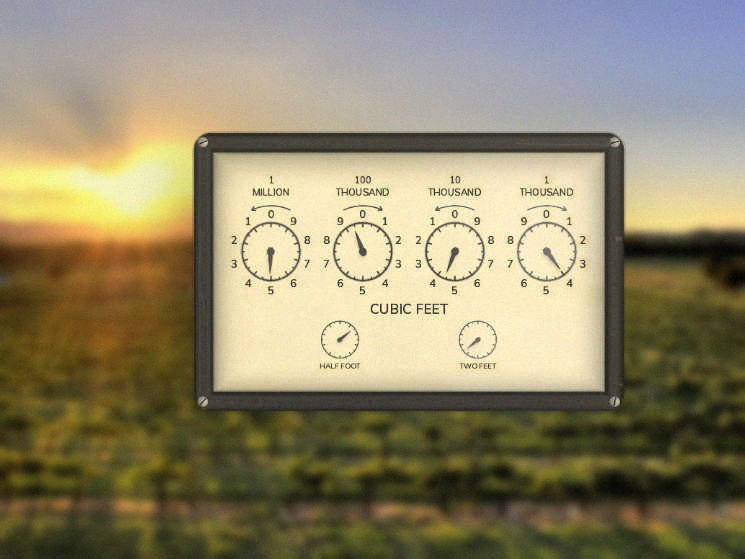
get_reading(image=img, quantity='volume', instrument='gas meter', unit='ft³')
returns 494400 ft³
